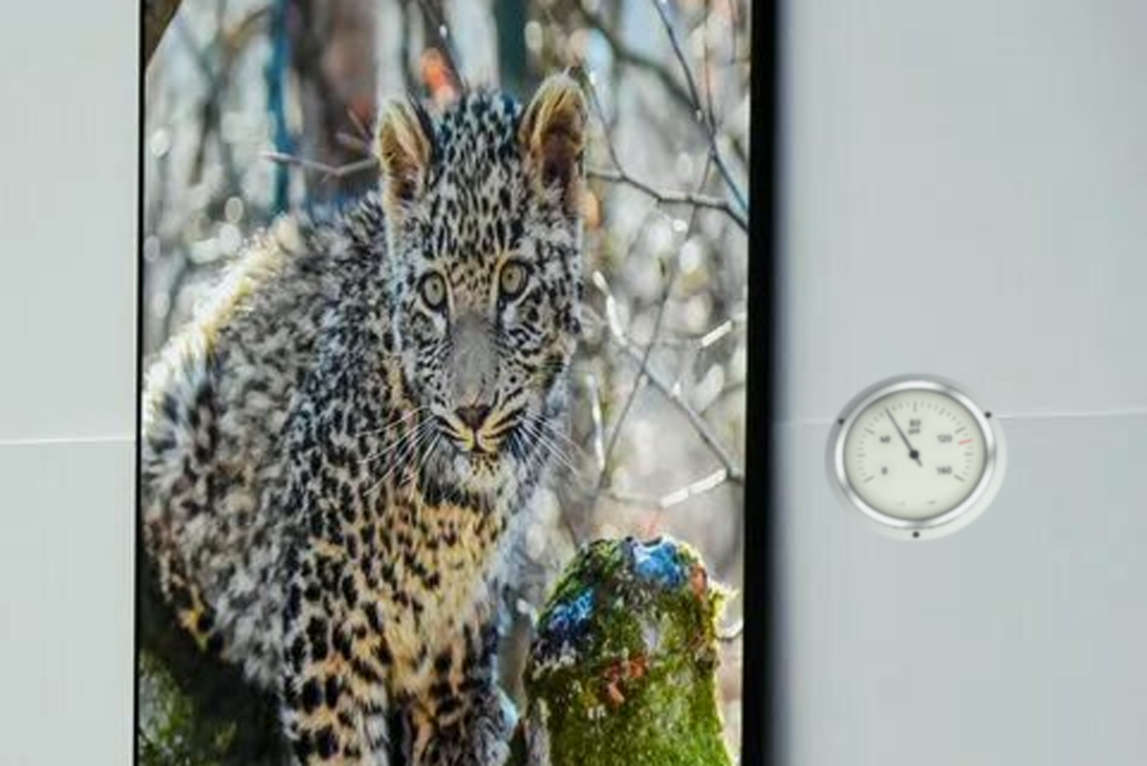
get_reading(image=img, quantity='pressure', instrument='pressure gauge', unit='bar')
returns 60 bar
